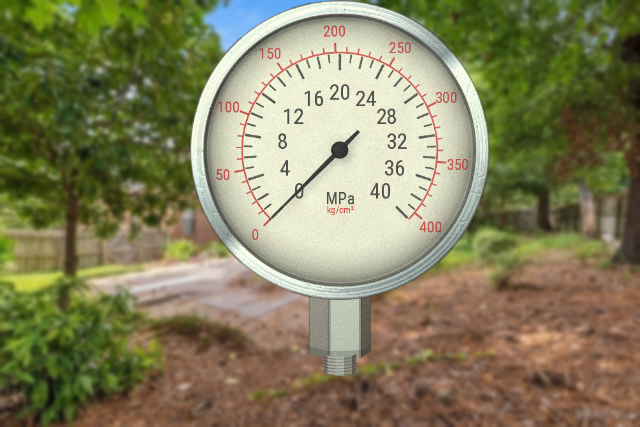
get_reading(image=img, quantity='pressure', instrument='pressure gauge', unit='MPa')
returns 0 MPa
